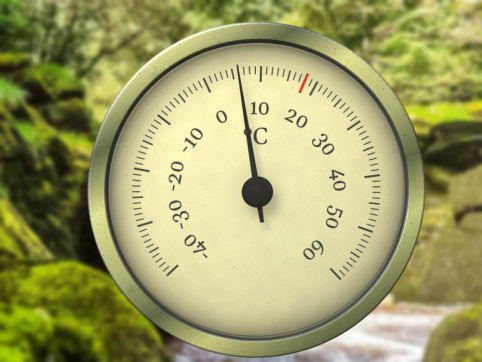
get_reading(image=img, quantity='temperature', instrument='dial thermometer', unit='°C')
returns 6 °C
